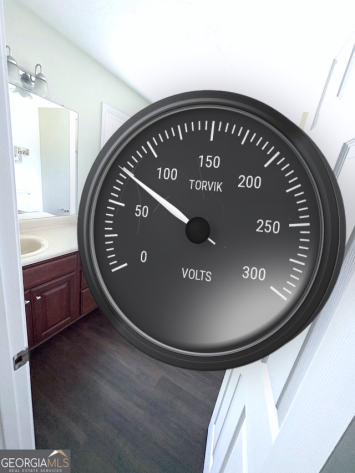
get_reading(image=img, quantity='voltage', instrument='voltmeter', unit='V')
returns 75 V
